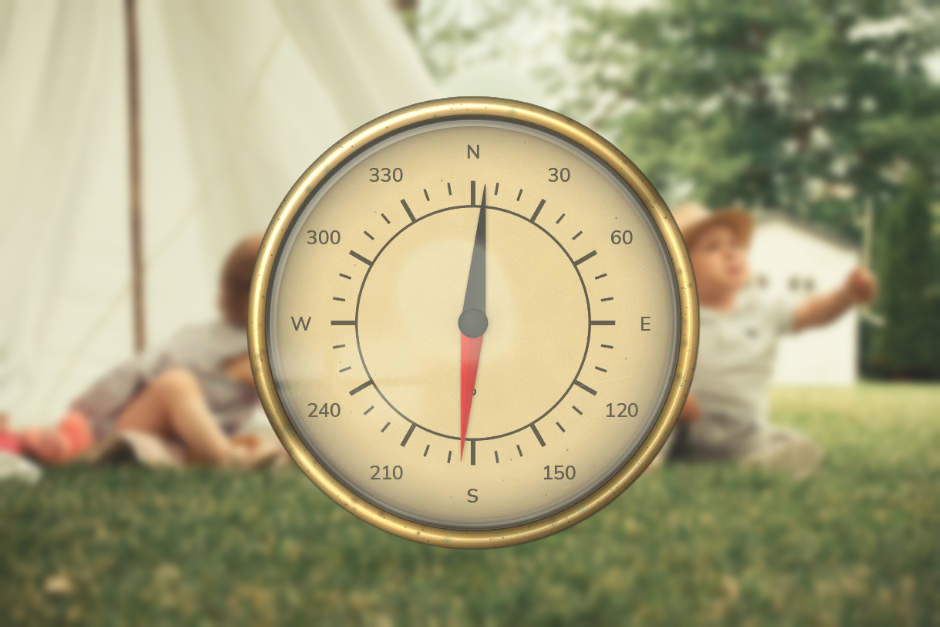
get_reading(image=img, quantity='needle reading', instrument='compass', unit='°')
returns 185 °
